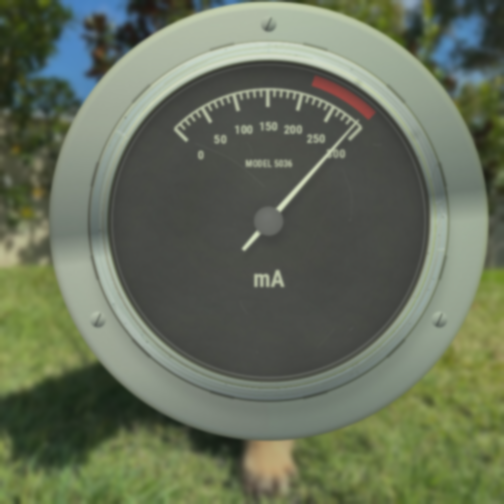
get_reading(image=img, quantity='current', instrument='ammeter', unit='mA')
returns 290 mA
